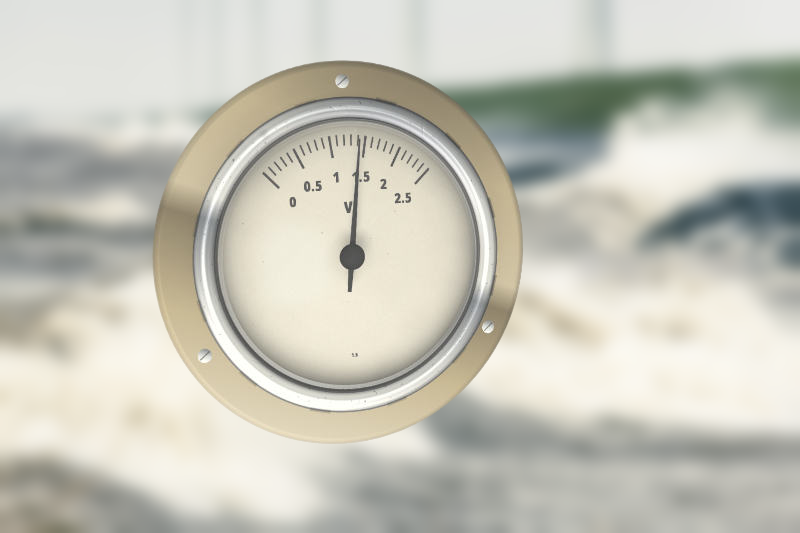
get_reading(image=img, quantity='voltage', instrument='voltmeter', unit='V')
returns 1.4 V
